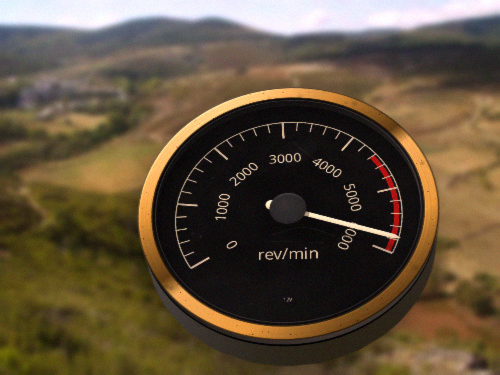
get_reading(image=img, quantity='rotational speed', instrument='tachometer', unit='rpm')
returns 5800 rpm
